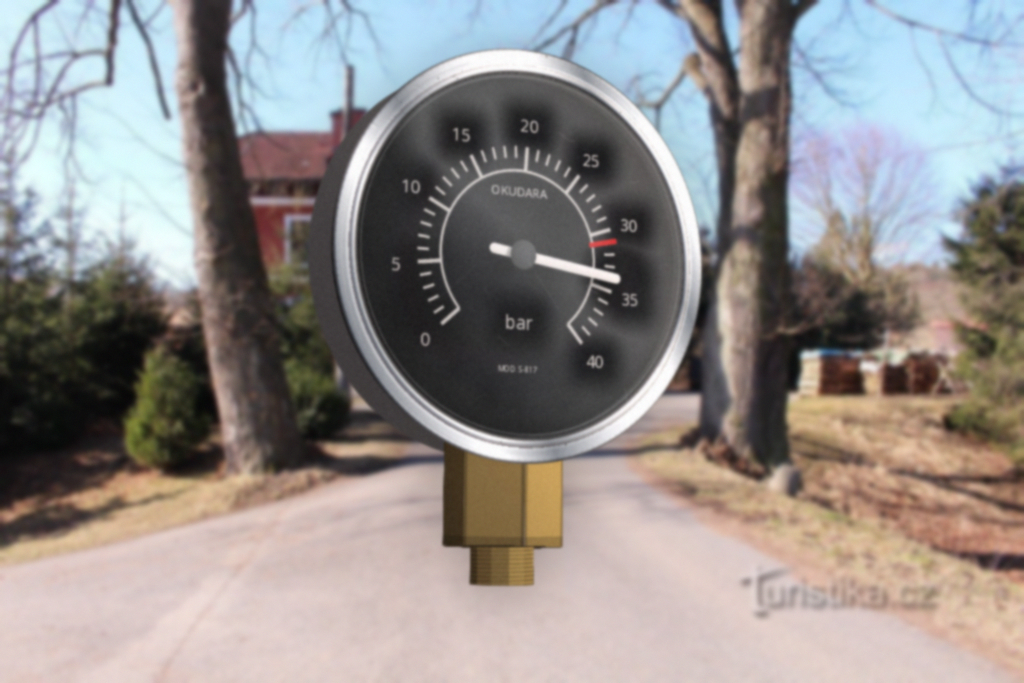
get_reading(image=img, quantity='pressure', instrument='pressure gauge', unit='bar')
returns 34 bar
